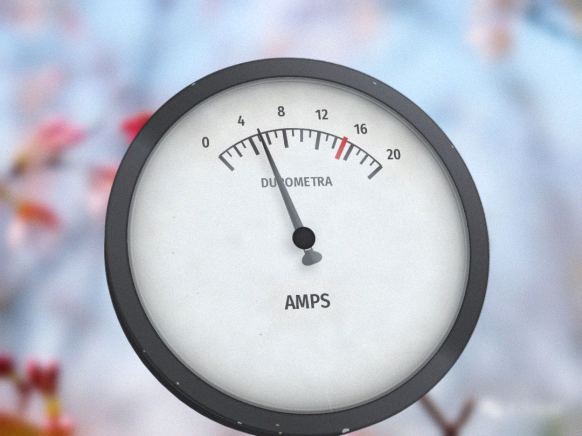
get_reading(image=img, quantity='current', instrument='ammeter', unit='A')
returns 5 A
